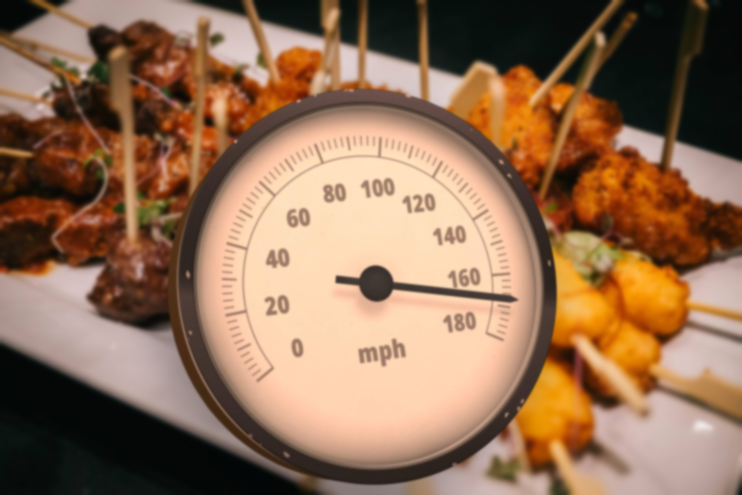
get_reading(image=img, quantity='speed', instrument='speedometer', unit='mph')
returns 168 mph
